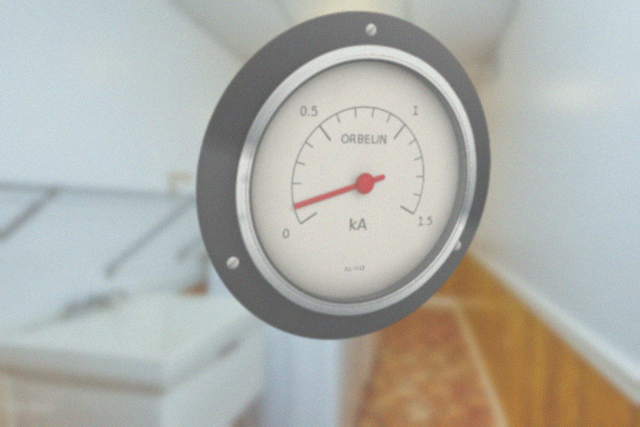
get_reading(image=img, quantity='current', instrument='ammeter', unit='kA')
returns 0.1 kA
